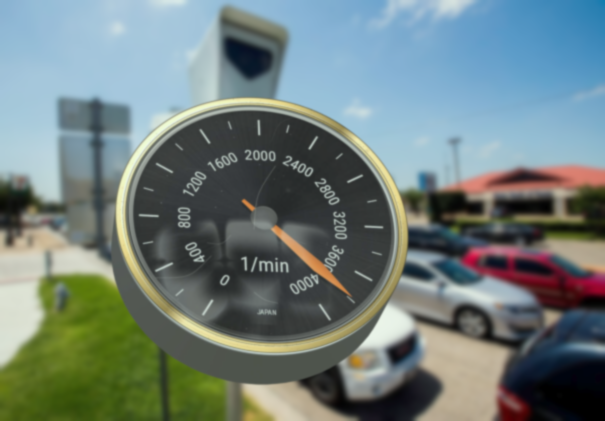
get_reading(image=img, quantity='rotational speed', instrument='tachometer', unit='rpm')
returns 3800 rpm
